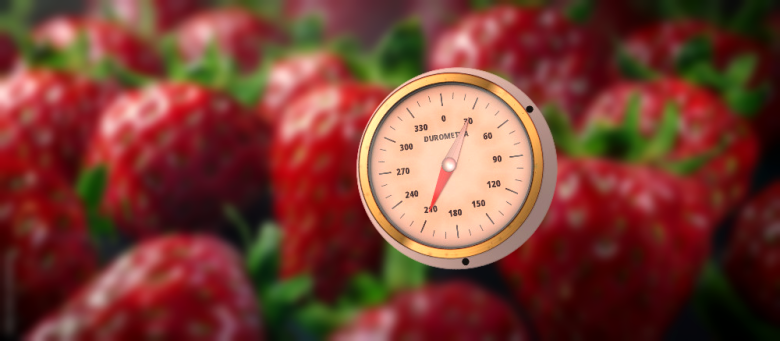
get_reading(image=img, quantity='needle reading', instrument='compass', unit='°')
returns 210 °
